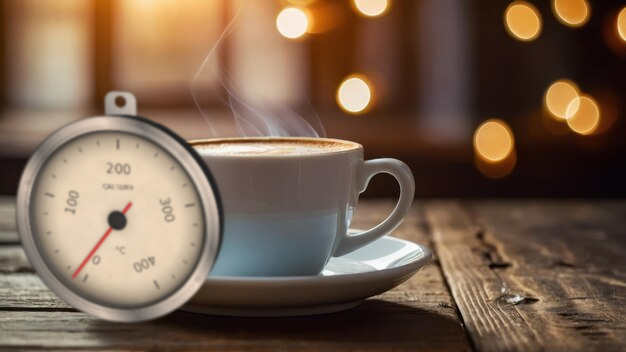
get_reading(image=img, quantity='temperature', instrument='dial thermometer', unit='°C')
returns 10 °C
